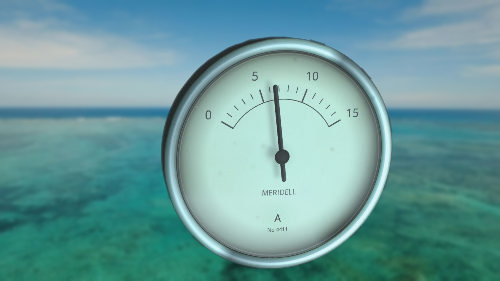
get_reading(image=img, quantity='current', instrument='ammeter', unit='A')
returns 6.5 A
